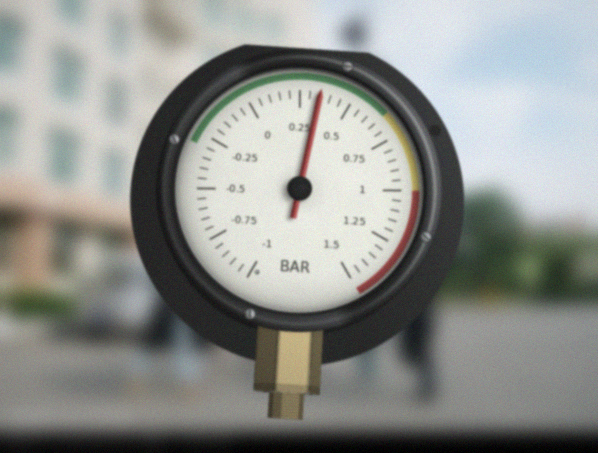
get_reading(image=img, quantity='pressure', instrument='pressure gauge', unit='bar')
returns 0.35 bar
